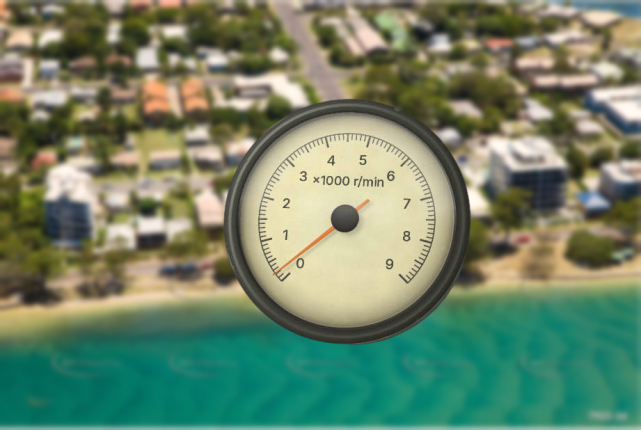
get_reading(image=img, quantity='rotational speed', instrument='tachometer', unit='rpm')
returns 200 rpm
